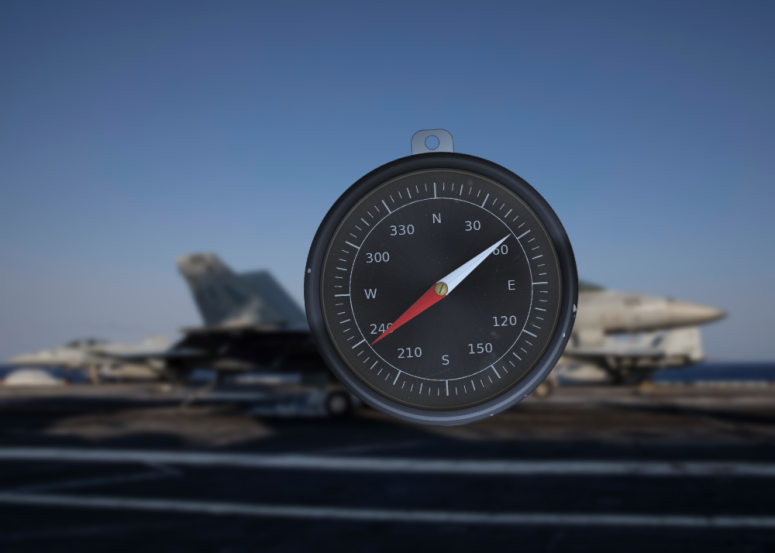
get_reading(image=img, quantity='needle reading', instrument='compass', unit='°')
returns 235 °
